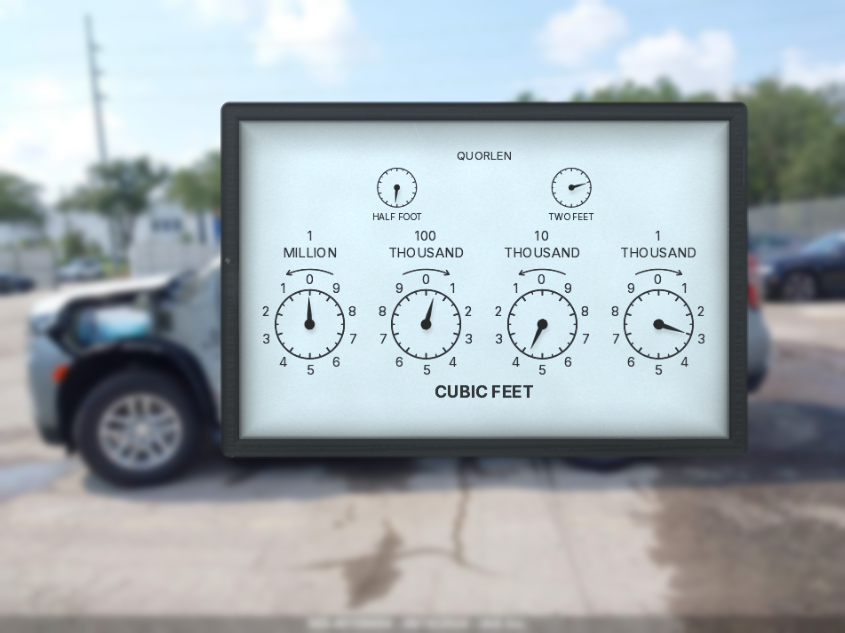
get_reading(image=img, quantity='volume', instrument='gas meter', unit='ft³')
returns 4300 ft³
